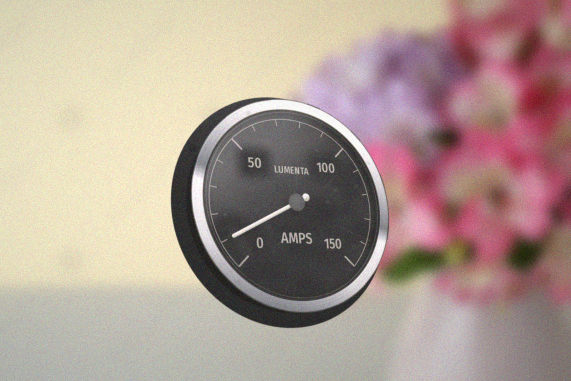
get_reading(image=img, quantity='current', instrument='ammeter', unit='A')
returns 10 A
